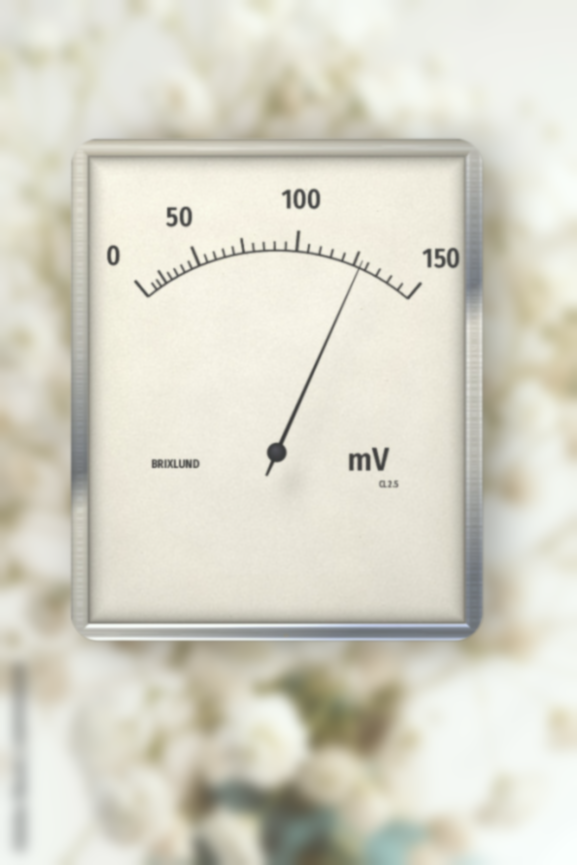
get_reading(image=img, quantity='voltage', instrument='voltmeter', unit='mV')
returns 127.5 mV
